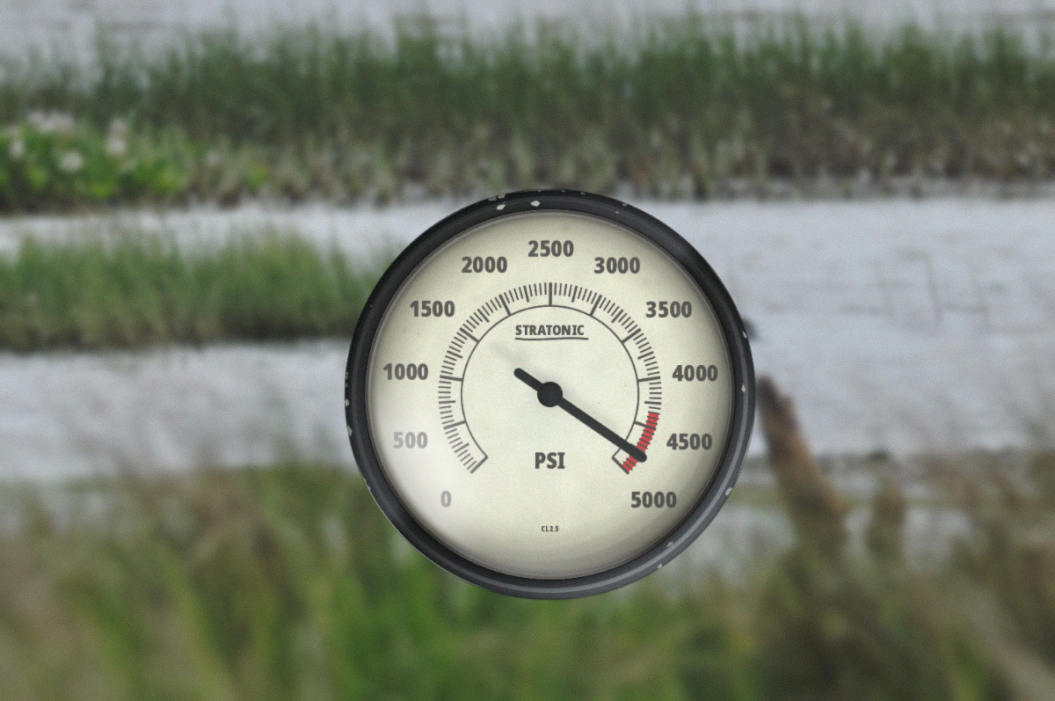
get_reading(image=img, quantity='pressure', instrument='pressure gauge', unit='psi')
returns 4800 psi
